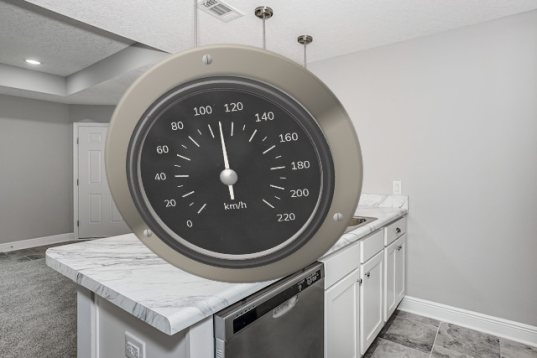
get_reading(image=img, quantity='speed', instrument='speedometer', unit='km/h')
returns 110 km/h
